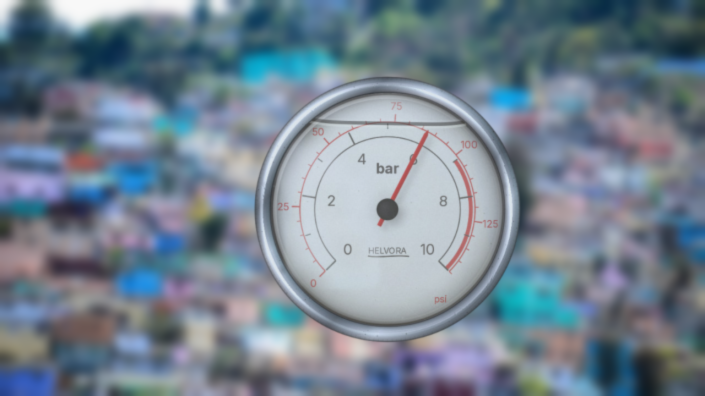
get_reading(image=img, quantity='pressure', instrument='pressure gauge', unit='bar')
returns 6 bar
